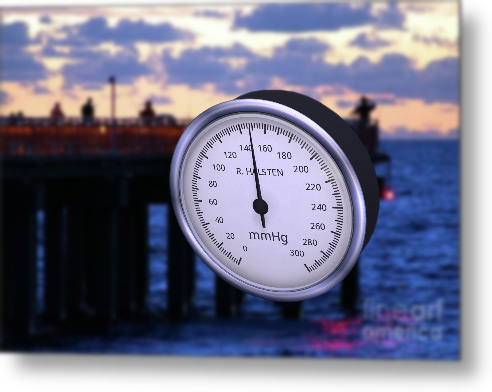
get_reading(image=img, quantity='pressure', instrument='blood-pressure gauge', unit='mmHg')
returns 150 mmHg
